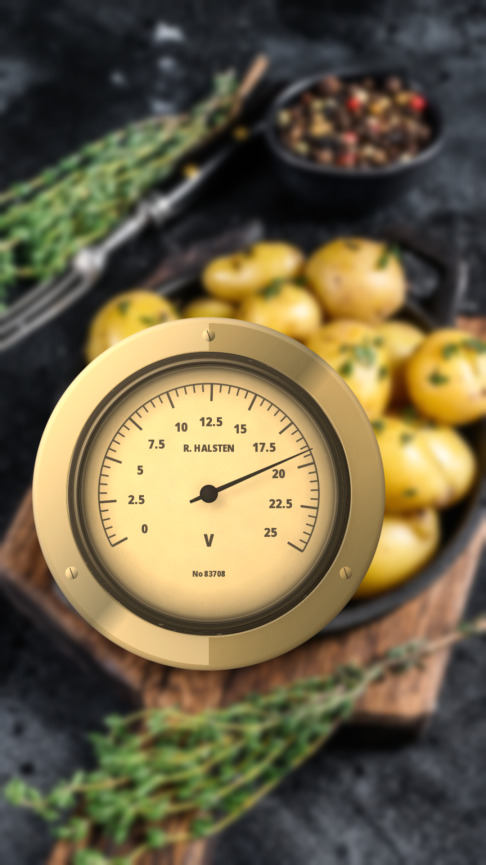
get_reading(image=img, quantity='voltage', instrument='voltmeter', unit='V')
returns 19.25 V
